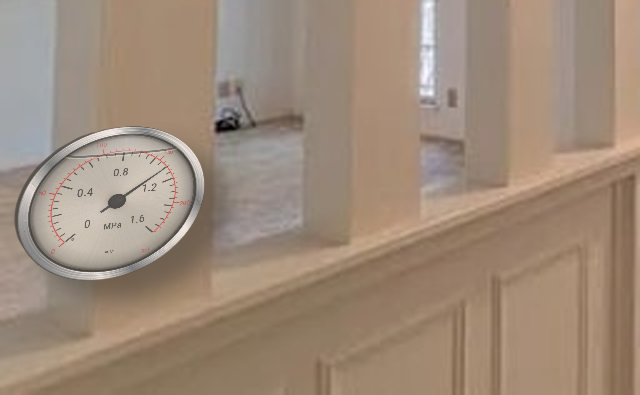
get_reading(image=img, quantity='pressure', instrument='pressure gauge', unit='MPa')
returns 1.1 MPa
